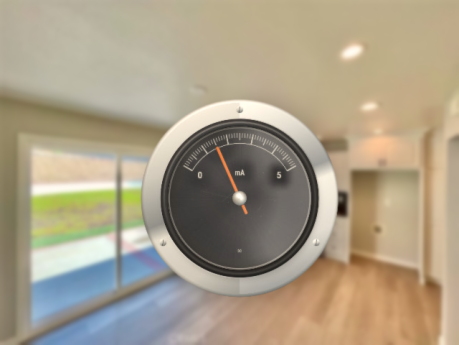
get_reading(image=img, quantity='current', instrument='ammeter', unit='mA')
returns 1.5 mA
